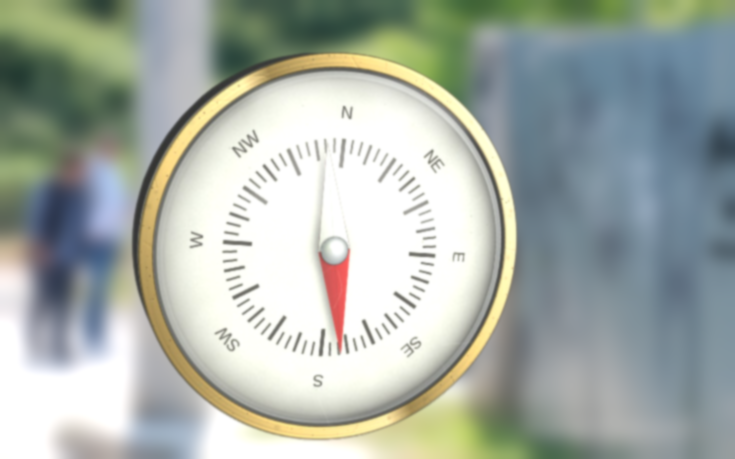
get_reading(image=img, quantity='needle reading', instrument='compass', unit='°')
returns 170 °
